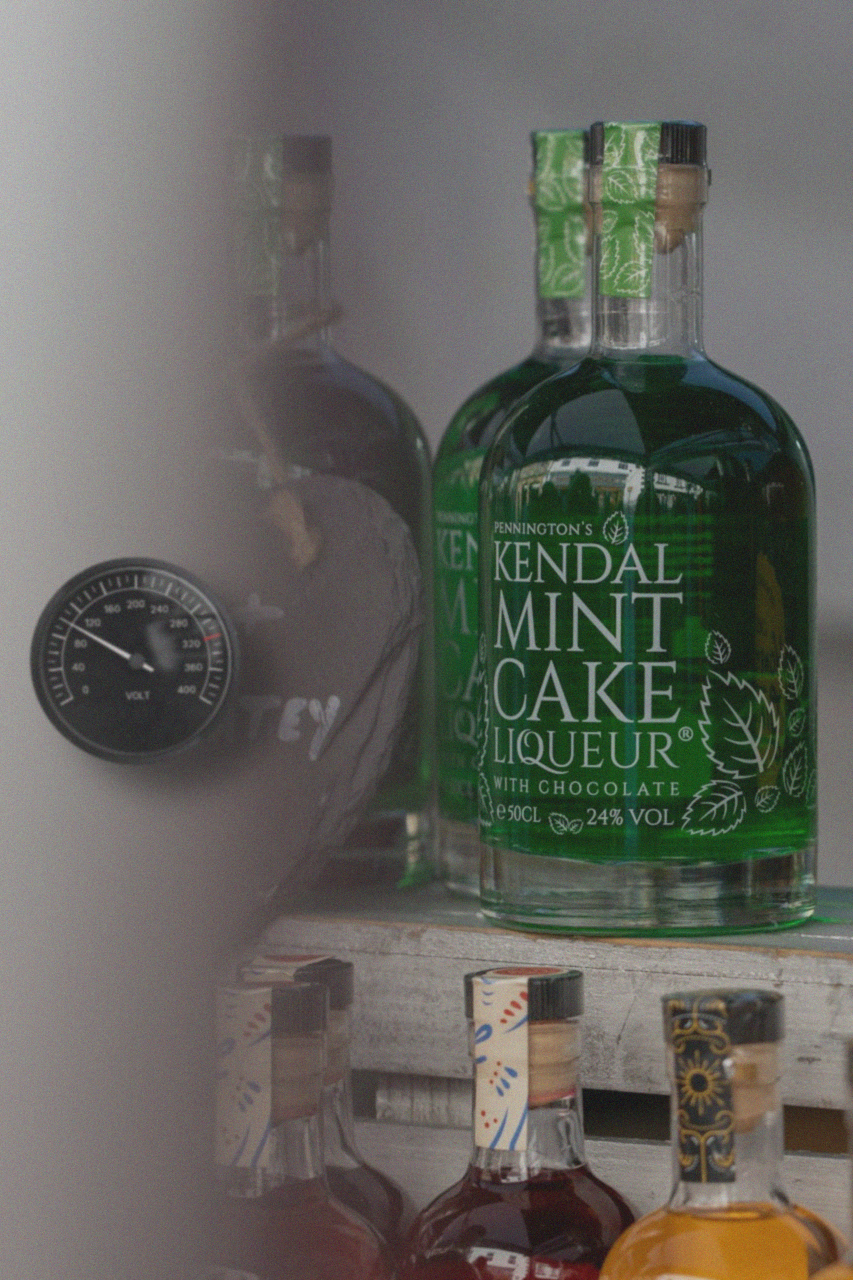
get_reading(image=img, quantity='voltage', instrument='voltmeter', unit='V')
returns 100 V
